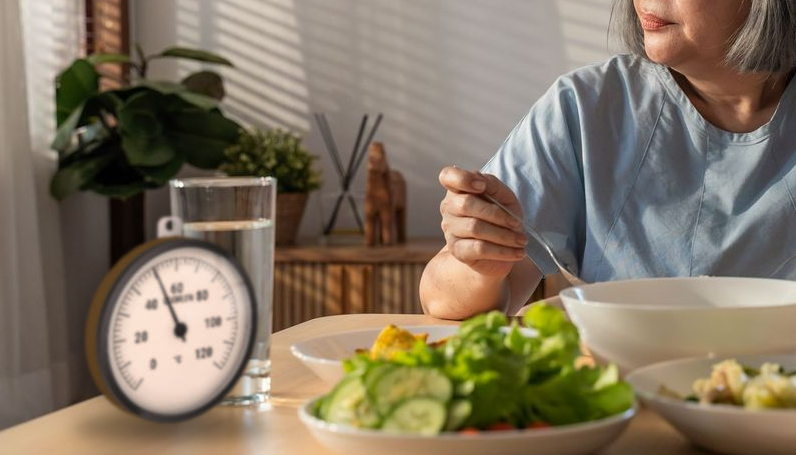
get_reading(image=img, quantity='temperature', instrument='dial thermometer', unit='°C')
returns 50 °C
